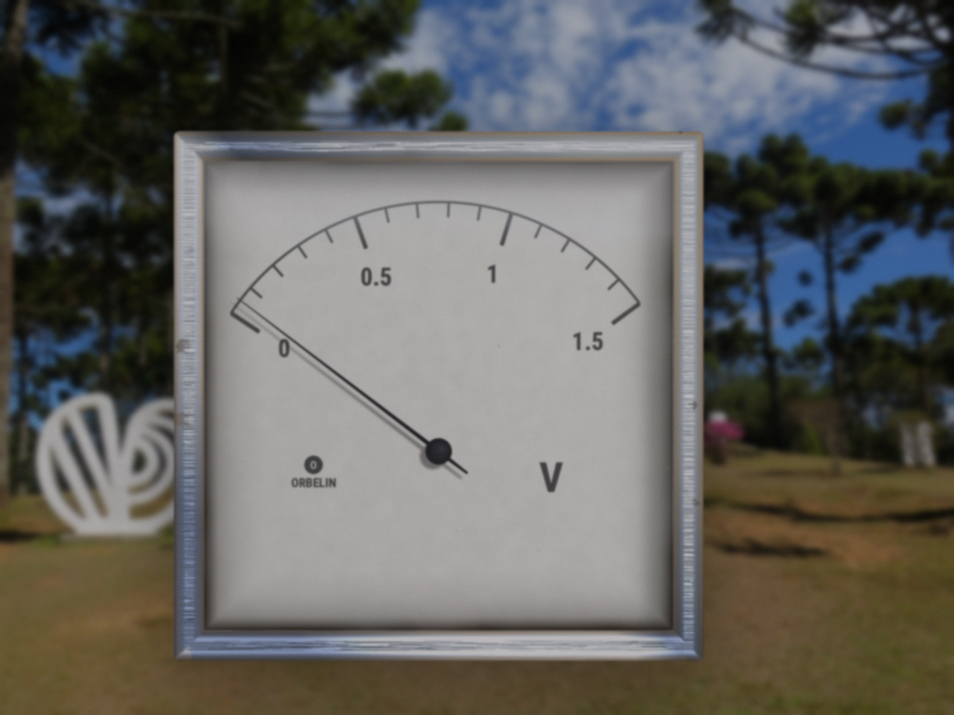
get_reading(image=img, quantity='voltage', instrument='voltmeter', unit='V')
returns 0.05 V
